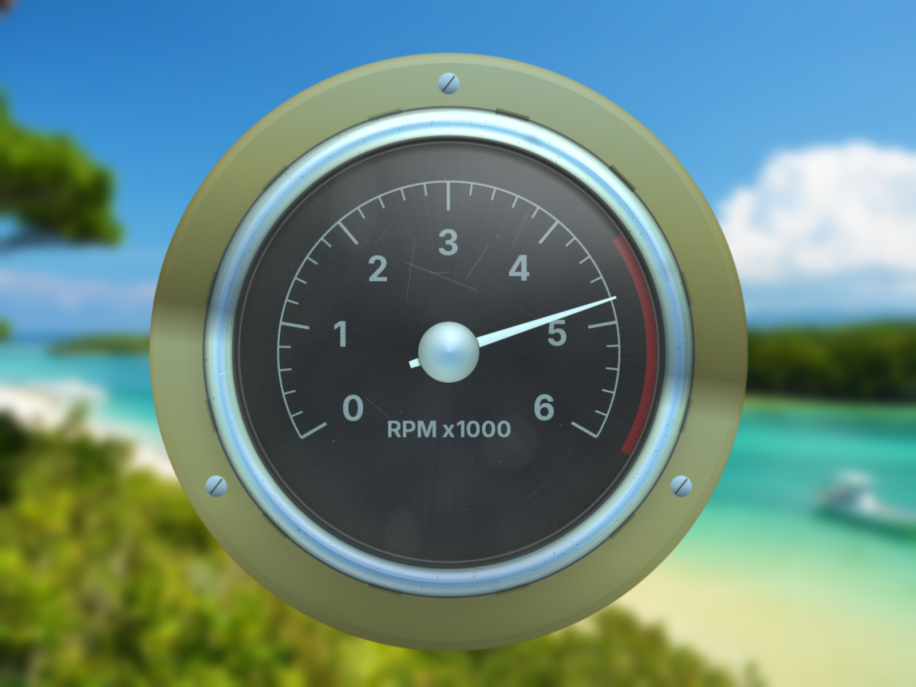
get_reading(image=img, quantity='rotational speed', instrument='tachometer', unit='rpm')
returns 4800 rpm
